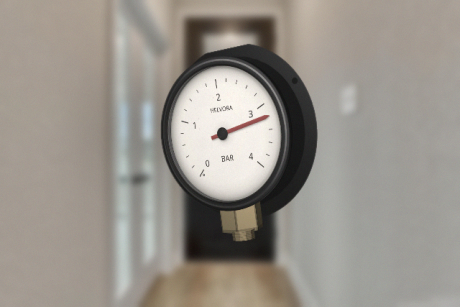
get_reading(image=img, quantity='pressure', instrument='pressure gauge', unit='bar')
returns 3.2 bar
